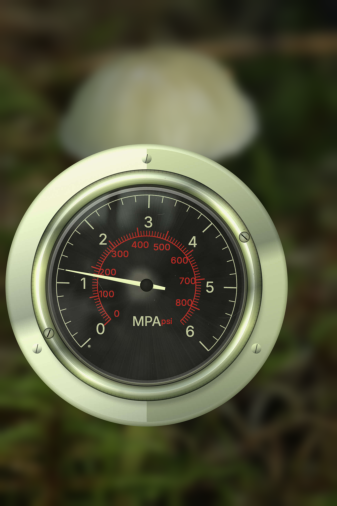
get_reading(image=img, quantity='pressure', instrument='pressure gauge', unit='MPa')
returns 1.2 MPa
